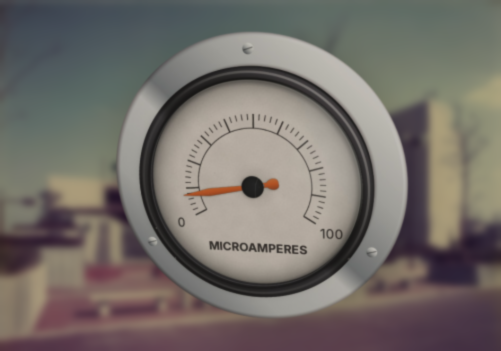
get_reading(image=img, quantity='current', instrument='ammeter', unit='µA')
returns 8 µA
